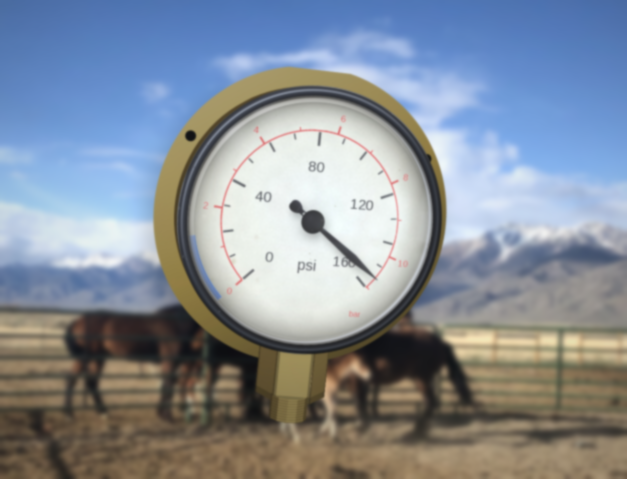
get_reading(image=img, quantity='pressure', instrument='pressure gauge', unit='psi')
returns 155 psi
